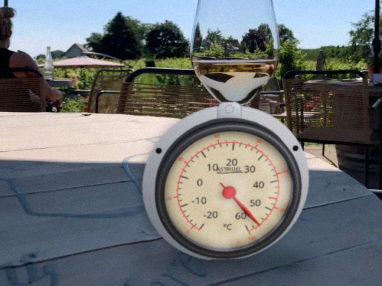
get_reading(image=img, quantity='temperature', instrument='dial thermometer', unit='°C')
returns 56 °C
